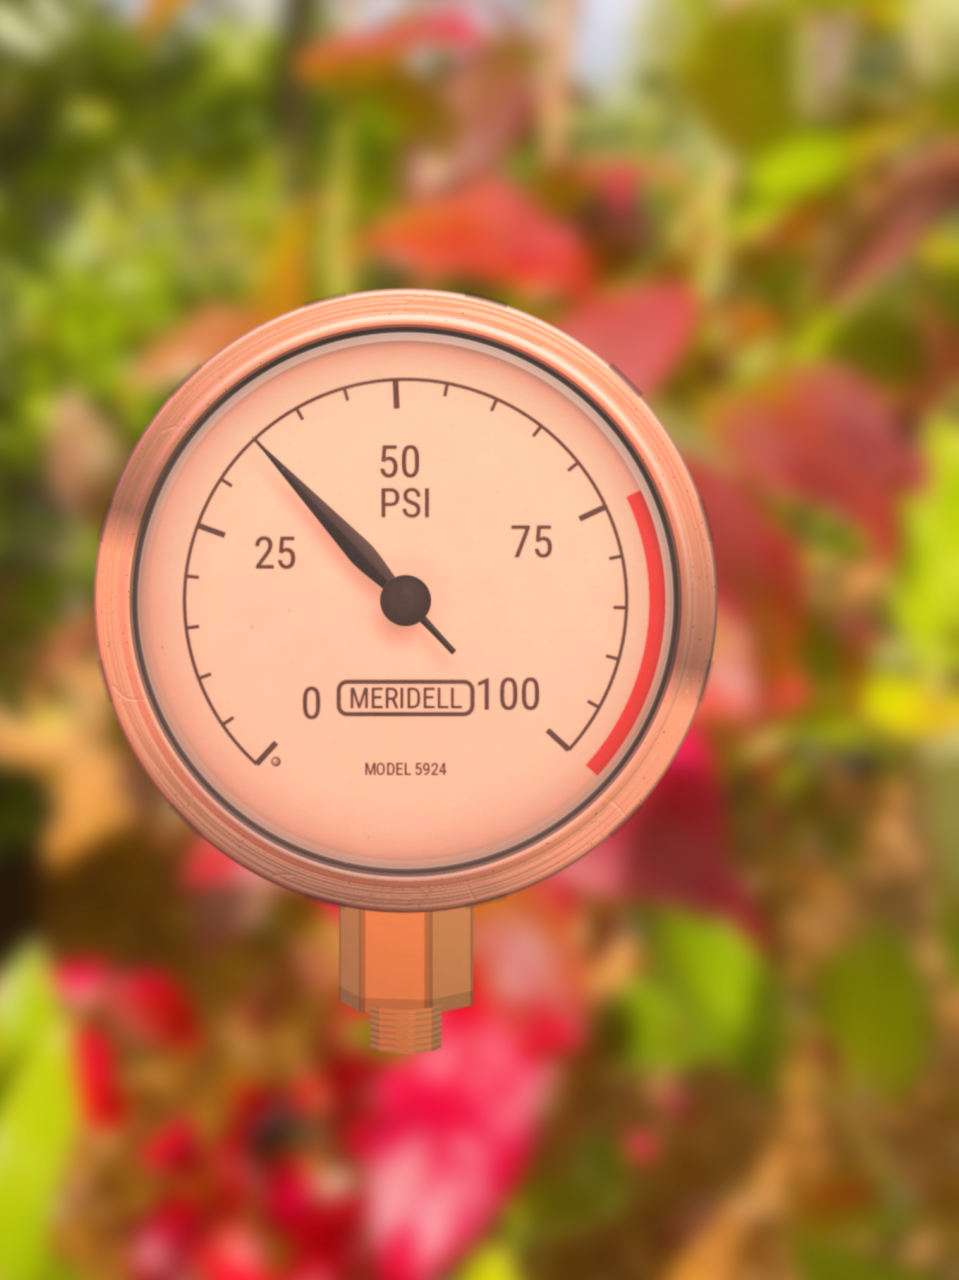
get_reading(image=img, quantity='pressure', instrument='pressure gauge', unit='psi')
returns 35 psi
